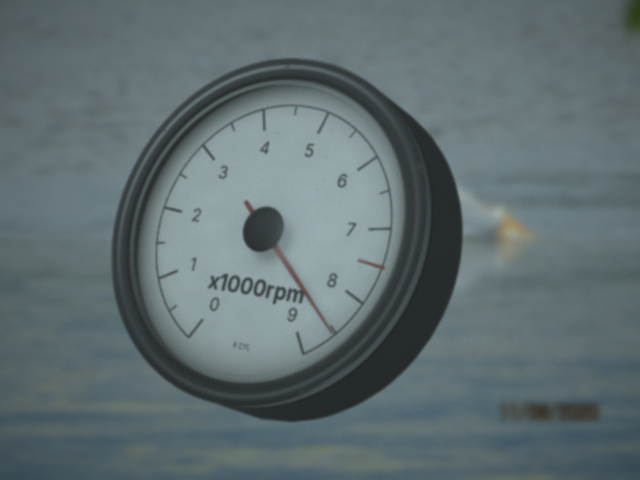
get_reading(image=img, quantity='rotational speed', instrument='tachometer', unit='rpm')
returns 8500 rpm
